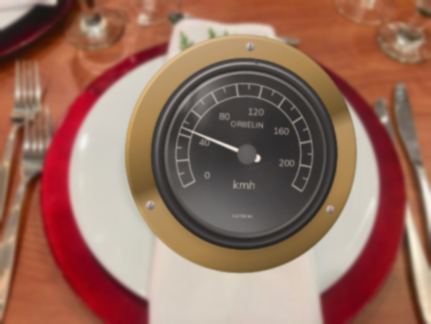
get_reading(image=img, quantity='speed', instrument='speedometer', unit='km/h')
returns 45 km/h
